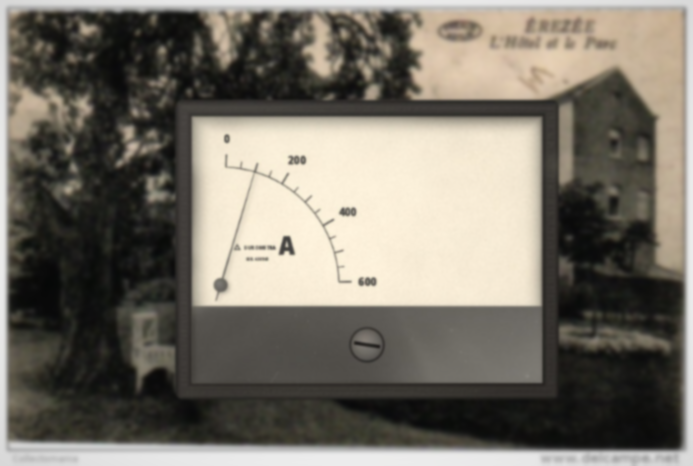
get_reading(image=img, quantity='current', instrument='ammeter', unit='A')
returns 100 A
